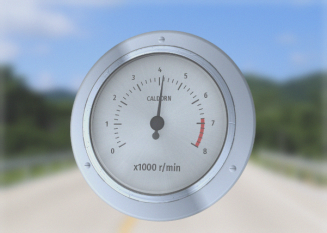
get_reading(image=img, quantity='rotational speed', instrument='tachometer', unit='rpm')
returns 4200 rpm
